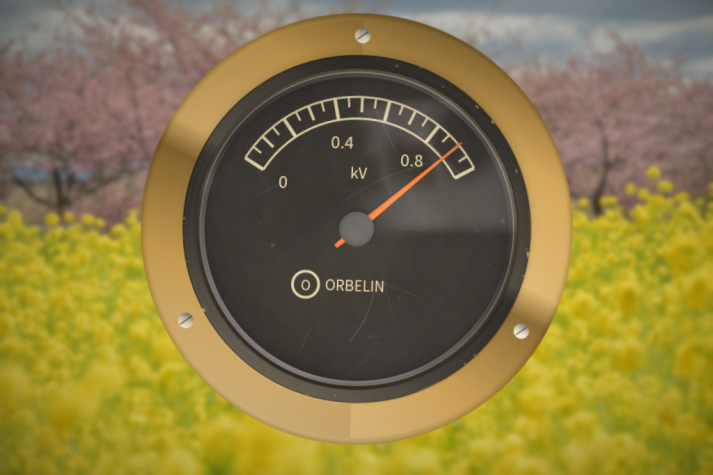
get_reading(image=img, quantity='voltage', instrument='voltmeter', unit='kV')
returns 0.9 kV
